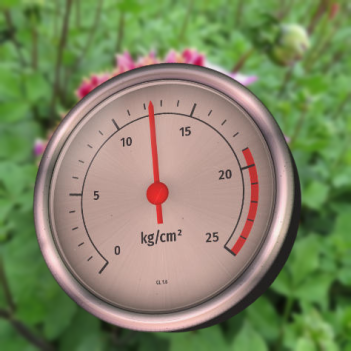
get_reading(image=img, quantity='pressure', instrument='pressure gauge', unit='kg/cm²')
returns 12.5 kg/cm²
